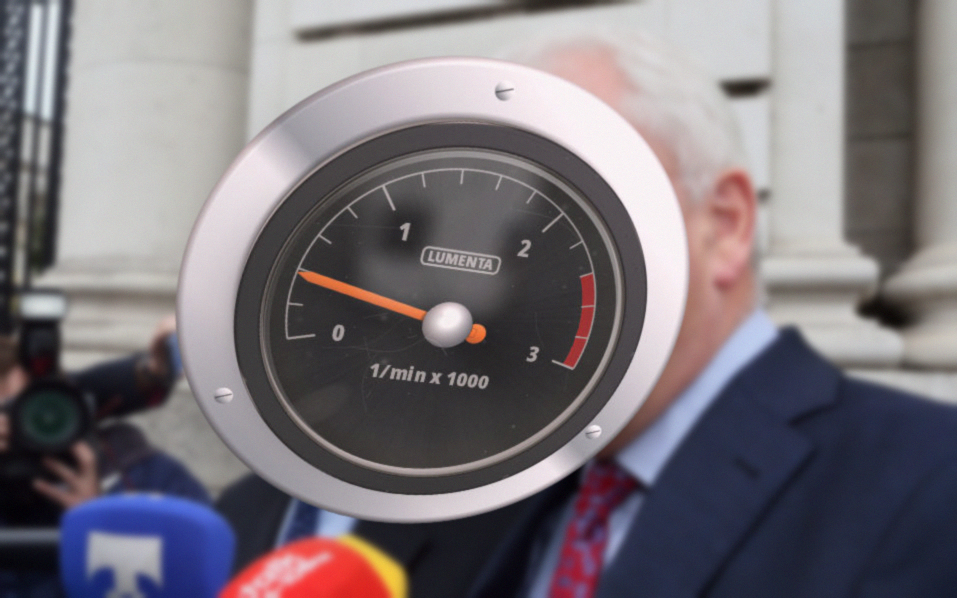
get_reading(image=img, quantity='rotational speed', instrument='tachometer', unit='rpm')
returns 400 rpm
